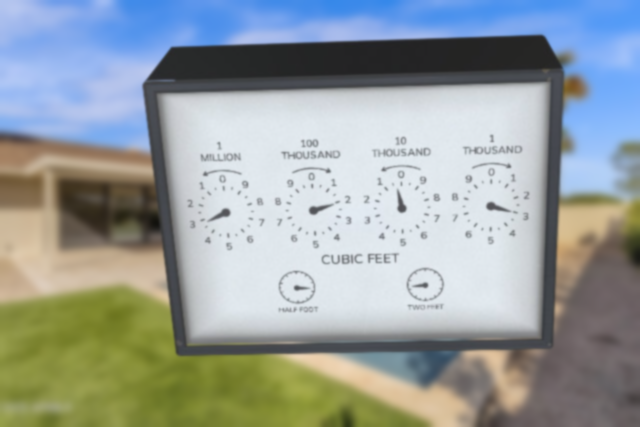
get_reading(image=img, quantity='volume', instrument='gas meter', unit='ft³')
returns 320300 ft³
